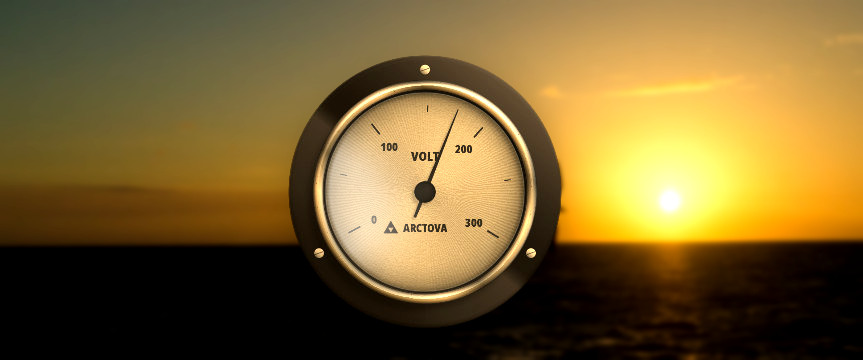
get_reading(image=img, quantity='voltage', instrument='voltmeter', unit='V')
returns 175 V
